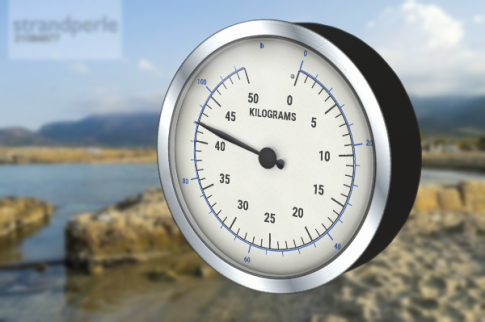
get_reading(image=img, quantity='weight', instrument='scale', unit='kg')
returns 42 kg
